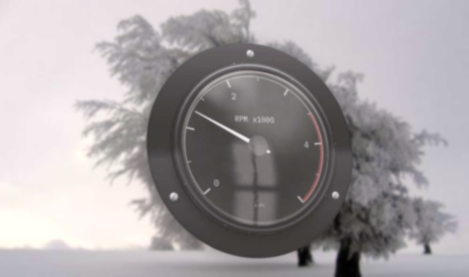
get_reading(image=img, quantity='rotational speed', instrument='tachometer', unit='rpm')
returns 1250 rpm
